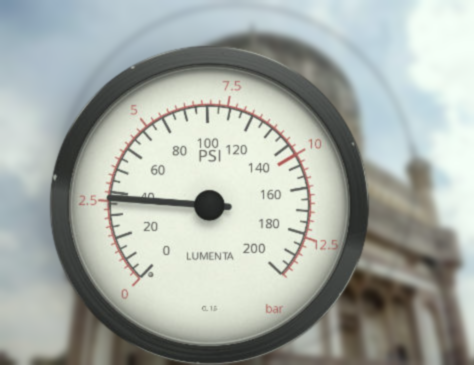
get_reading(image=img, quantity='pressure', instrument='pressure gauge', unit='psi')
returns 37.5 psi
